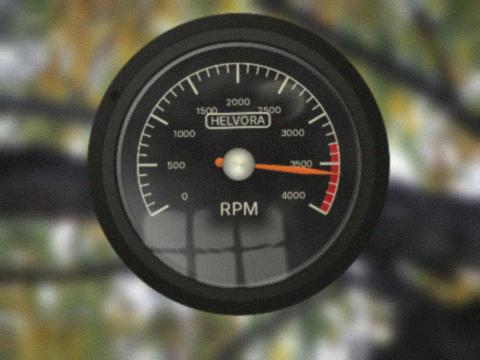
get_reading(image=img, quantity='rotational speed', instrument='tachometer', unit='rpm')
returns 3600 rpm
